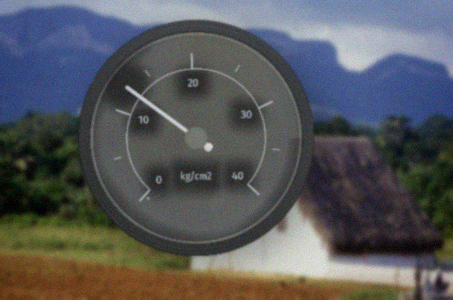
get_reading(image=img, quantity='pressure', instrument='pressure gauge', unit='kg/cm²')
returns 12.5 kg/cm²
